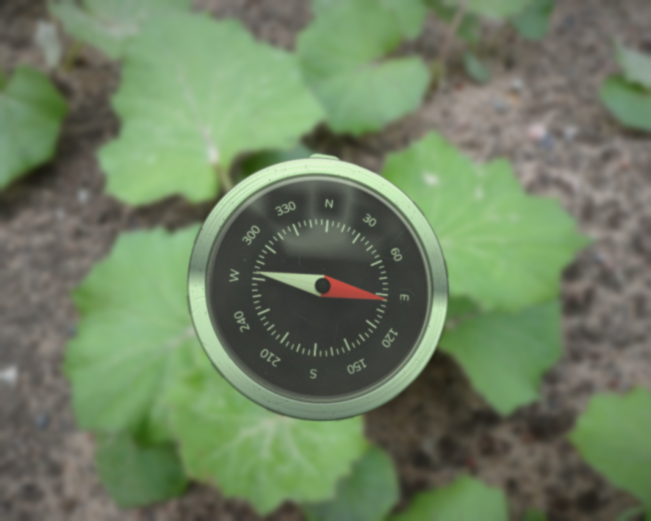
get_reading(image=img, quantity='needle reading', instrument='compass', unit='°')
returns 95 °
